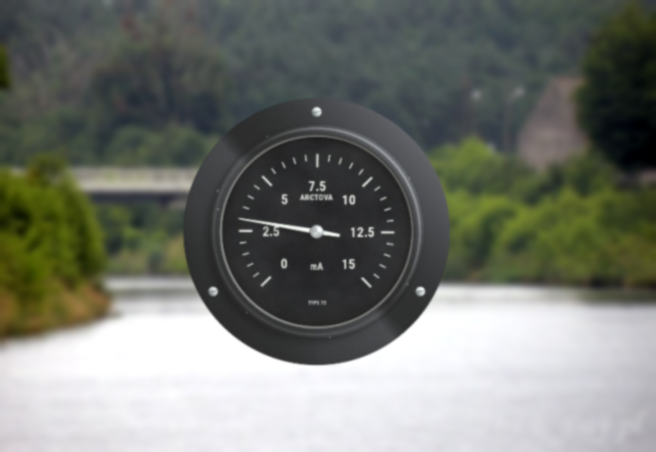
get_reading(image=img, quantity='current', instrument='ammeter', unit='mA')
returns 3 mA
